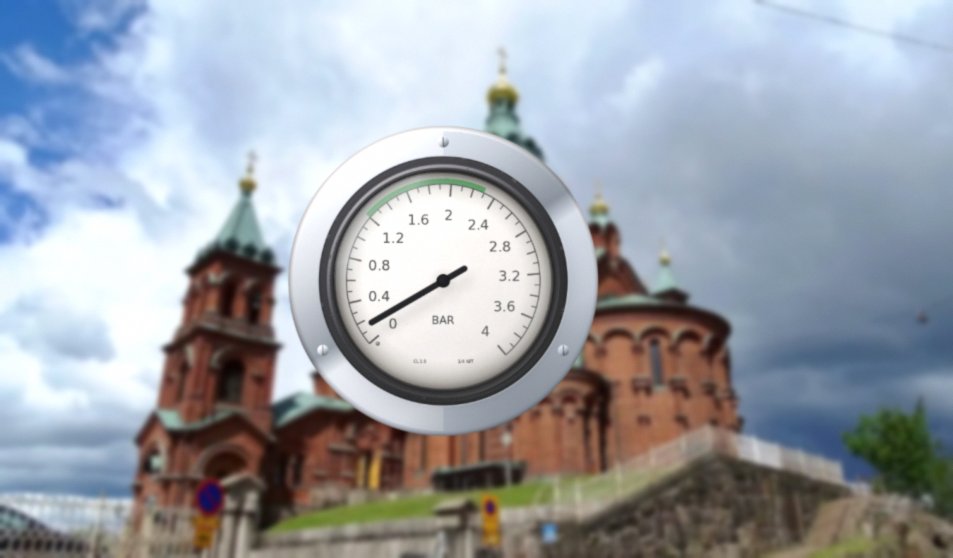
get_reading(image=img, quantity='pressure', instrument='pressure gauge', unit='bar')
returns 0.15 bar
